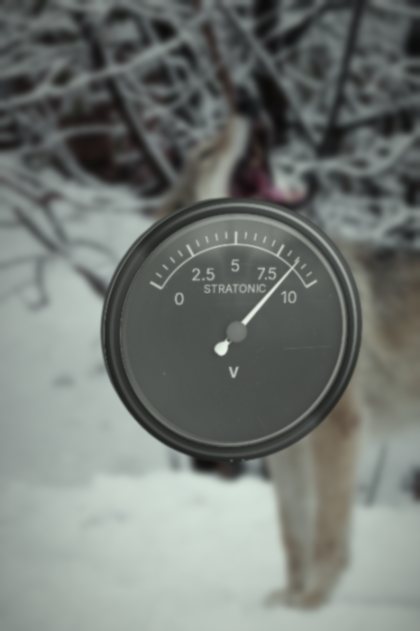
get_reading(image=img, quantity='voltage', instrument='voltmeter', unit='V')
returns 8.5 V
